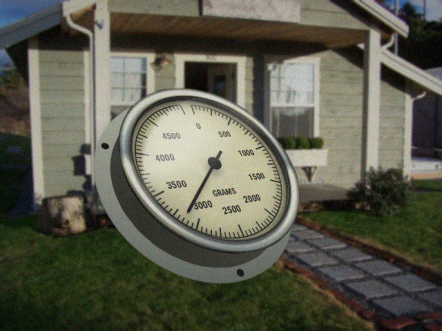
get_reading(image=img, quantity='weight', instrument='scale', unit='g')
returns 3150 g
